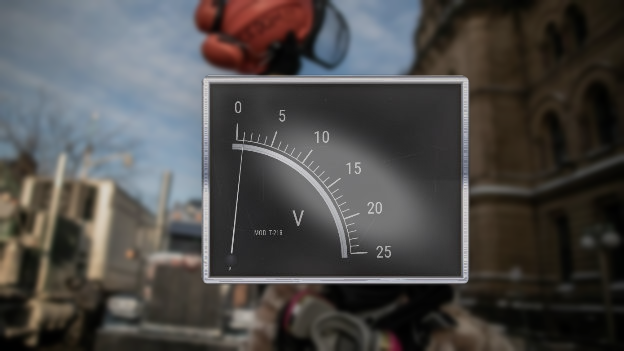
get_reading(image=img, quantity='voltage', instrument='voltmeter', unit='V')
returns 1 V
